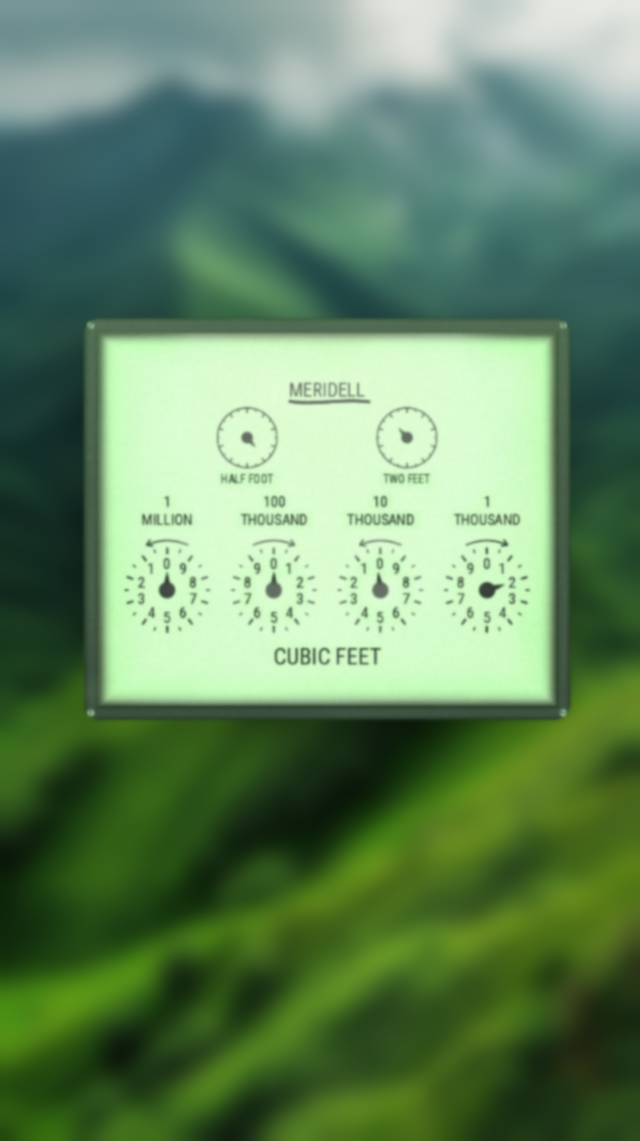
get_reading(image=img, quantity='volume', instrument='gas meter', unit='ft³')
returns 200 ft³
